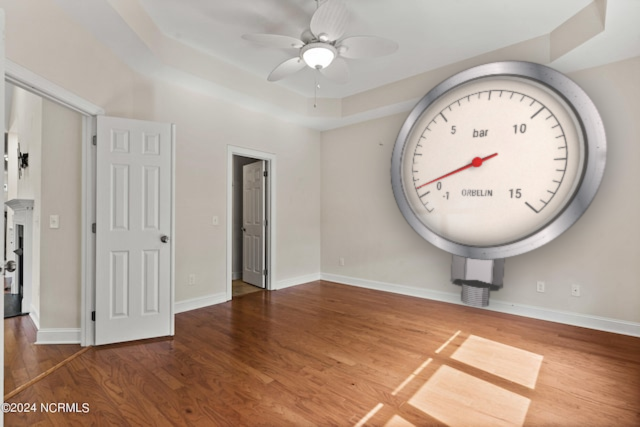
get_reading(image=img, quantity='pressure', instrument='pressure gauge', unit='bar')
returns 0.5 bar
